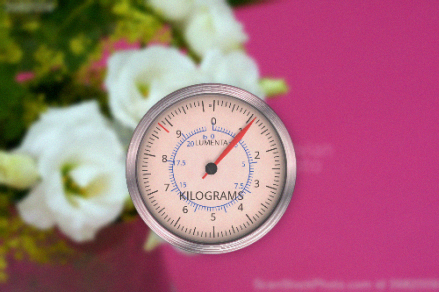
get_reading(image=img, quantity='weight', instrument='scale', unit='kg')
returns 1.1 kg
